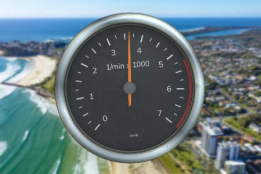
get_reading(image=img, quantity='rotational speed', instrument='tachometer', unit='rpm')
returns 3625 rpm
